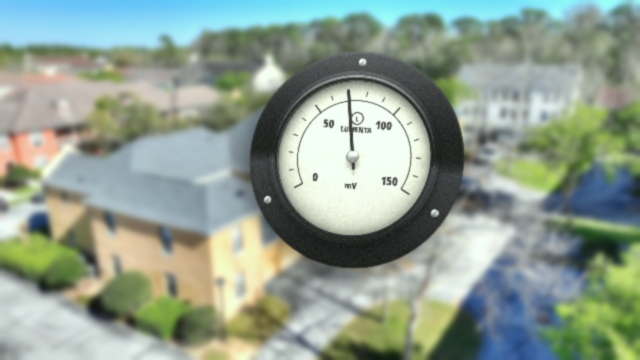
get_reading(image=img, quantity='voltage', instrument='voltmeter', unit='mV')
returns 70 mV
